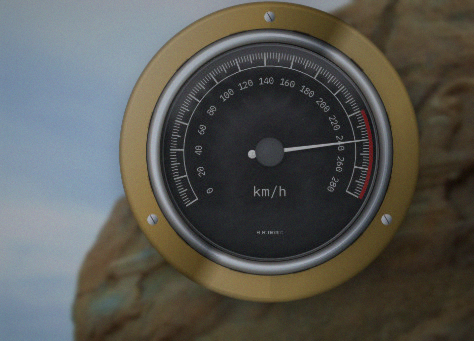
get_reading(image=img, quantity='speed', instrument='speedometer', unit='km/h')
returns 240 km/h
